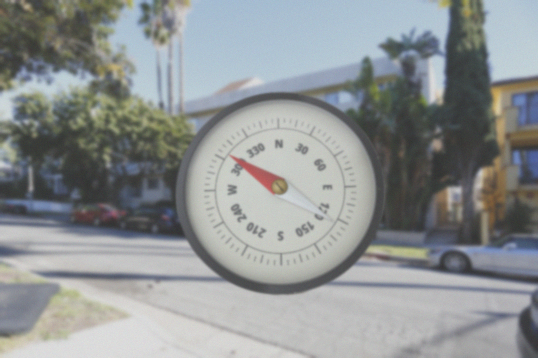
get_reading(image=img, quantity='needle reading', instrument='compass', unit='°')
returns 305 °
